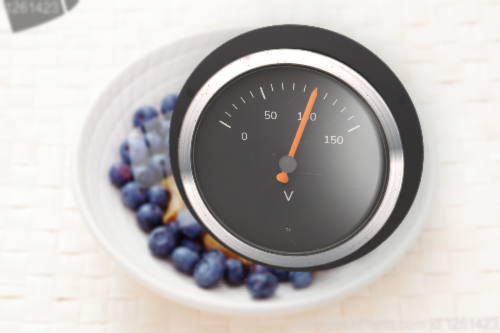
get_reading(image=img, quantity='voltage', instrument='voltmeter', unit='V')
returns 100 V
